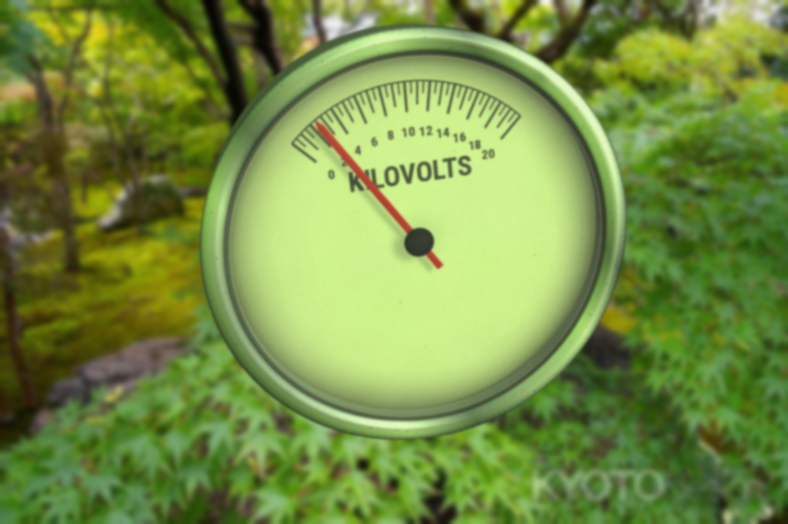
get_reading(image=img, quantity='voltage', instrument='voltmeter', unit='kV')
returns 2.5 kV
